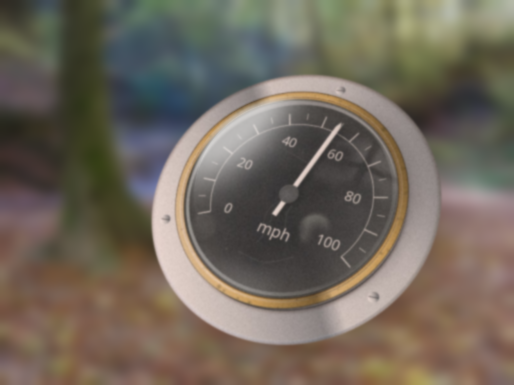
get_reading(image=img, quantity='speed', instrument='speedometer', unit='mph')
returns 55 mph
